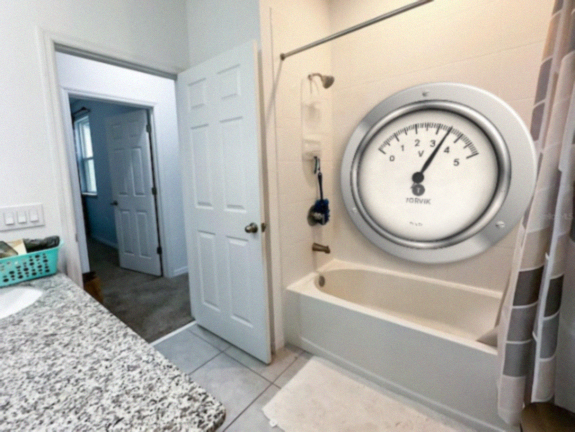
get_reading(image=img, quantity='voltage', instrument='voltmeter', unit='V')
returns 3.5 V
